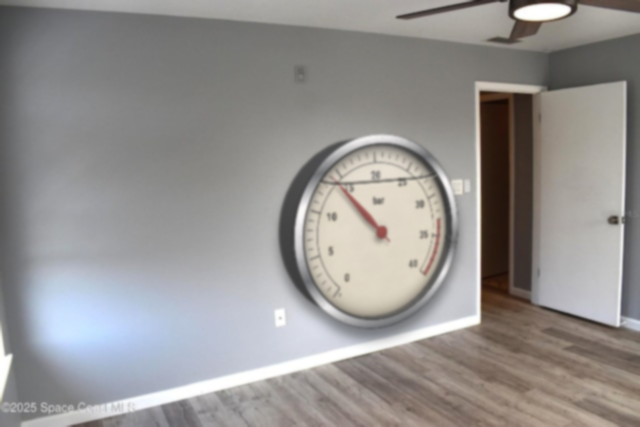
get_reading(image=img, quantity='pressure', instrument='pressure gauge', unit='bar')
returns 14 bar
